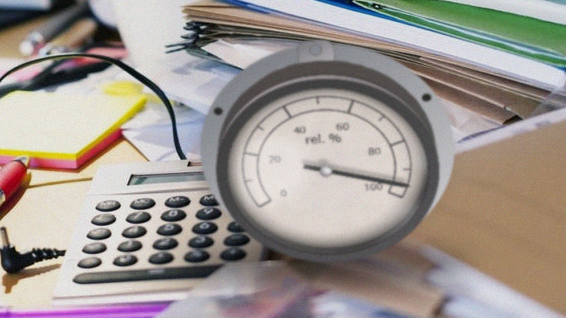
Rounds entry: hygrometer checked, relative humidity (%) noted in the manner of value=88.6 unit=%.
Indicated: value=95 unit=%
